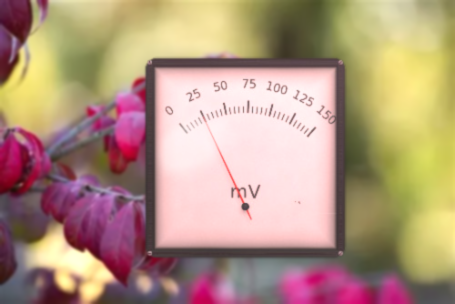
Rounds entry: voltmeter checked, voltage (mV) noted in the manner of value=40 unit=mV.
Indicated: value=25 unit=mV
